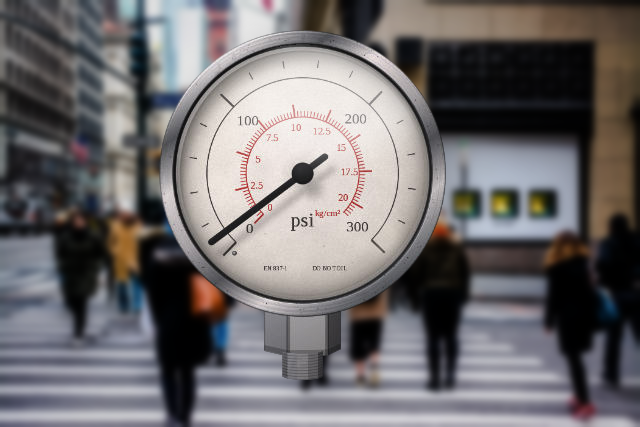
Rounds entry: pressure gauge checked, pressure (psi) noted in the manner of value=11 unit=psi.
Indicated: value=10 unit=psi
